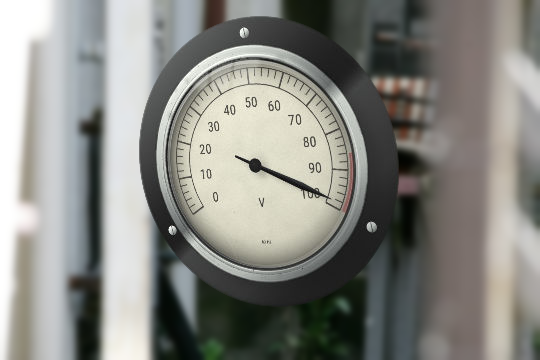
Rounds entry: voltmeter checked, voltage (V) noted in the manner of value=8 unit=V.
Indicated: value=98 unit=V
